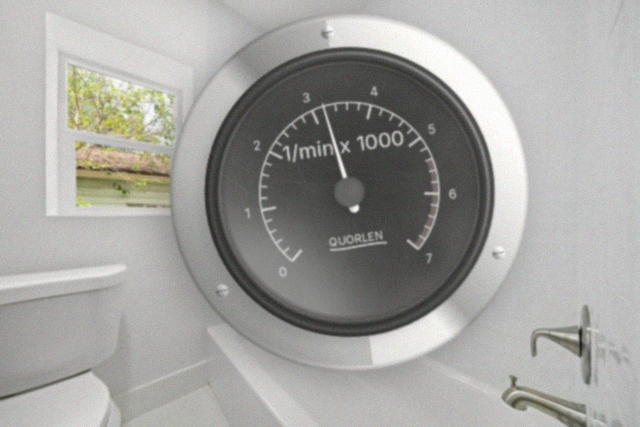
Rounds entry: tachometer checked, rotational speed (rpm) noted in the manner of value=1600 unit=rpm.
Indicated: value=3200 unit=rpm
